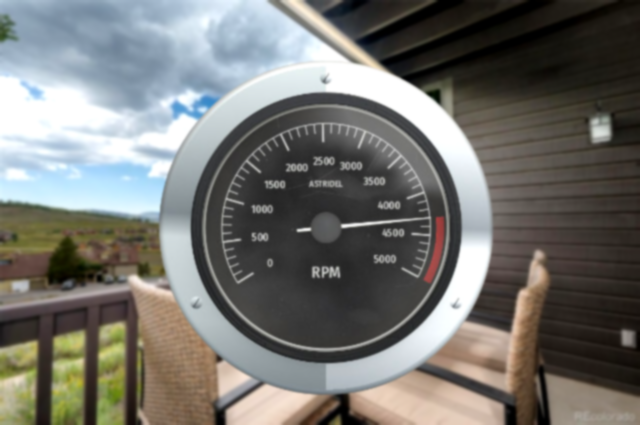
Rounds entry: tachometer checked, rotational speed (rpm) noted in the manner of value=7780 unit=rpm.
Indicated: value=4300 unit=rpm
